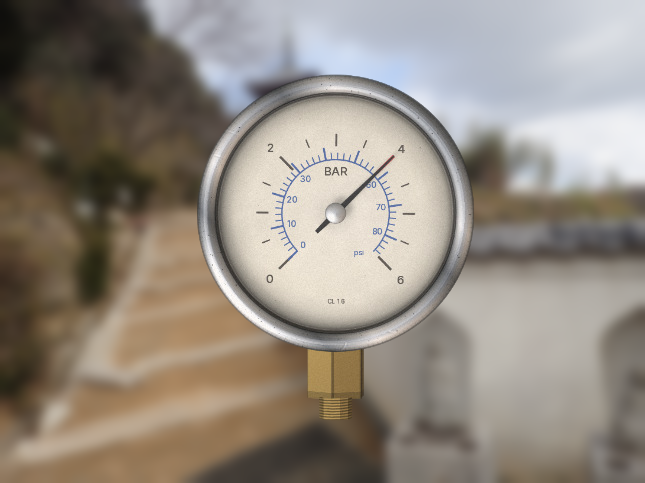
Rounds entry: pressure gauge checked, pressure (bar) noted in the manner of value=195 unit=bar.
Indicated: value=4 unit=bar
